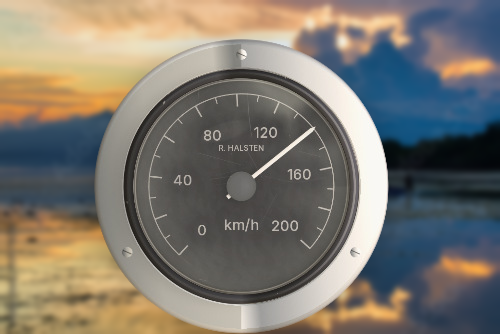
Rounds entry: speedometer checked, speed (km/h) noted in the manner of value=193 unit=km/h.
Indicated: value=140 unit=km/h
